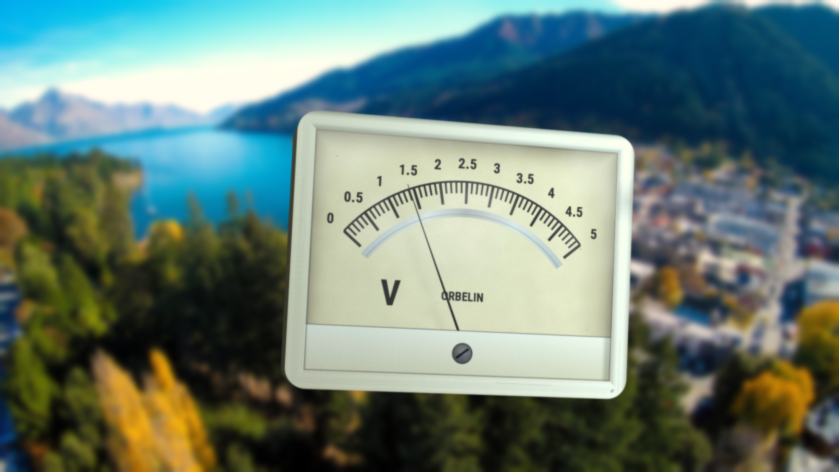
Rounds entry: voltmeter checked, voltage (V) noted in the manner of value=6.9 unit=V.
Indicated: value=1.4 unit=V
